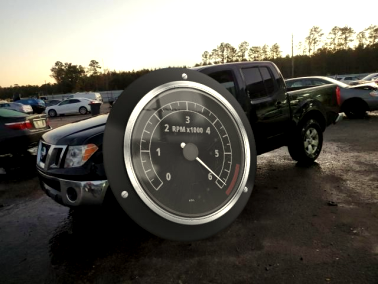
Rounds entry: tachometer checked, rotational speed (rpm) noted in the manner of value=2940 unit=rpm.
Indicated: value=5875 unit=rpm
